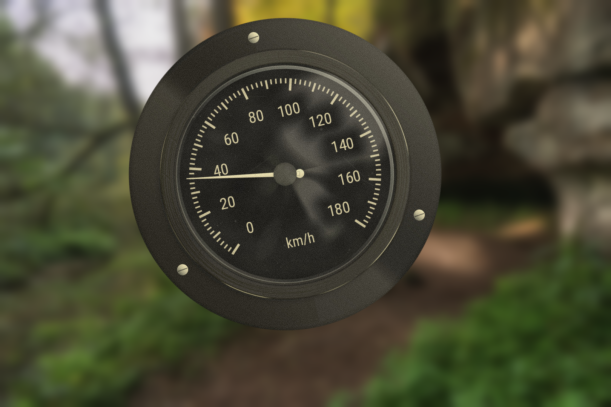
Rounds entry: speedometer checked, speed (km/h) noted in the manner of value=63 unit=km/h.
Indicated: value=36 unit=km/h
